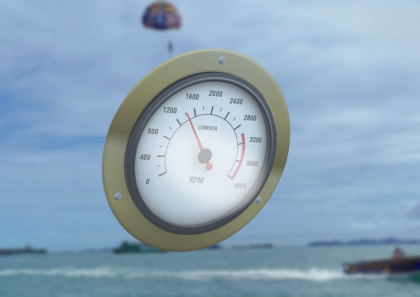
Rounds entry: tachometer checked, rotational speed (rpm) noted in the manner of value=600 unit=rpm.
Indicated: value=1400 unit=rpm
